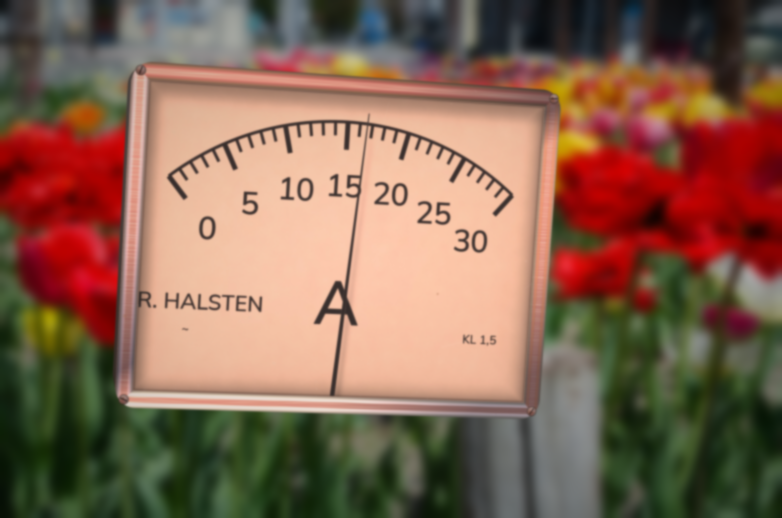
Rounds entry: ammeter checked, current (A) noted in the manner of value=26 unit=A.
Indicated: value=16.5 unit=A
